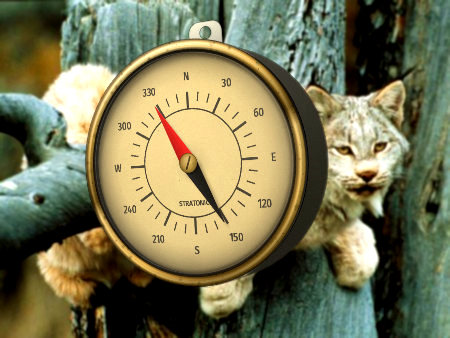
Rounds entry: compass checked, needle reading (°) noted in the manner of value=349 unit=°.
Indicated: value=330 unit=°
